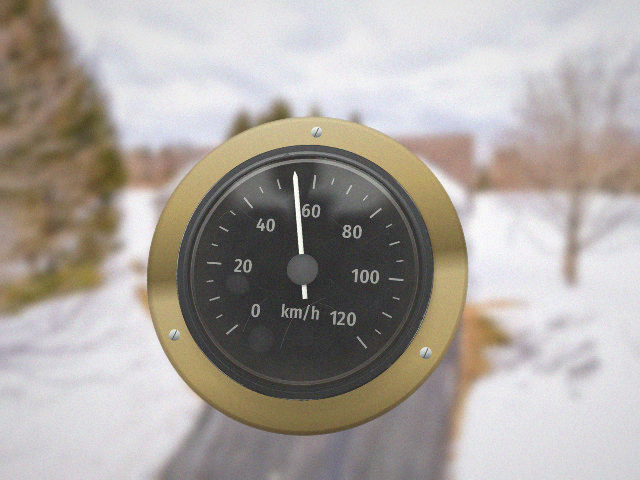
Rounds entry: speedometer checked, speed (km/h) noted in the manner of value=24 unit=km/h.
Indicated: value=55 unit=km/h
